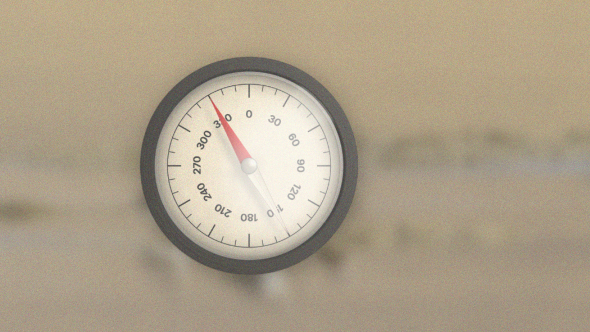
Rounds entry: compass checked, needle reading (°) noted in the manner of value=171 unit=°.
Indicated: value=330 unit=°
